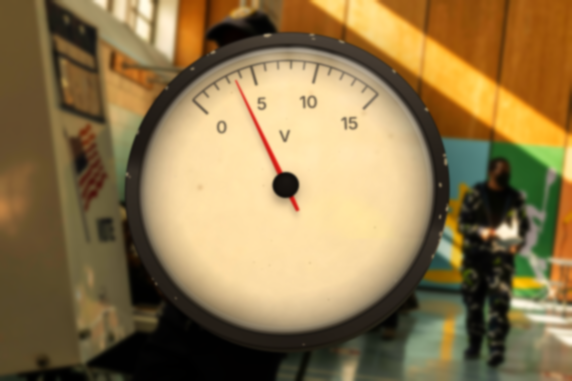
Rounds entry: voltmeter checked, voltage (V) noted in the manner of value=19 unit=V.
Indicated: value=3.5 unit=V
